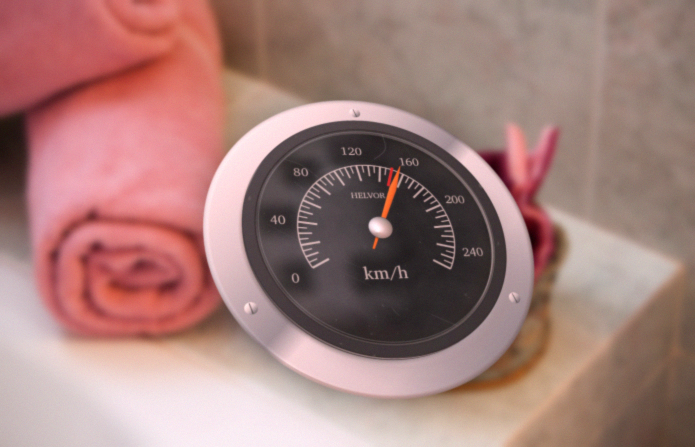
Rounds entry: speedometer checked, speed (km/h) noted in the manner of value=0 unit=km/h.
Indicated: value=155 unit=km/h
